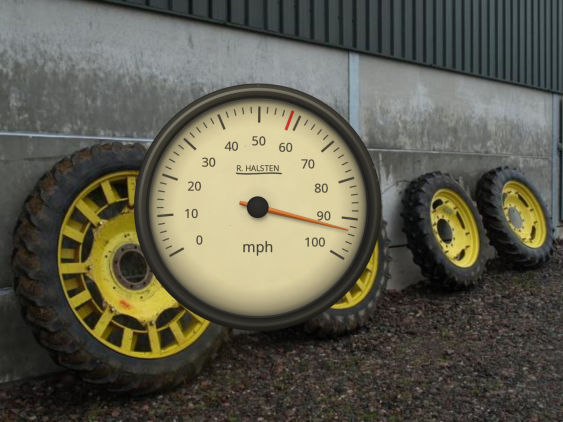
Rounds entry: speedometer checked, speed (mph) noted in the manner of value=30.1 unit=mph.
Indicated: value=93 unit=mph
